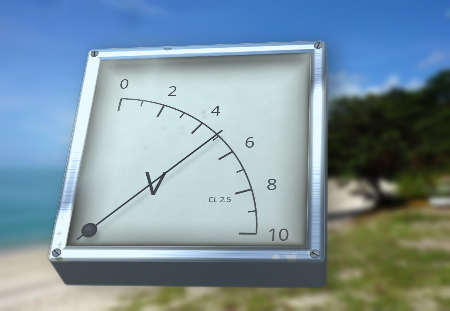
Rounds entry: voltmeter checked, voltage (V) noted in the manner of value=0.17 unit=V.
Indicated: value=5 unit=V
